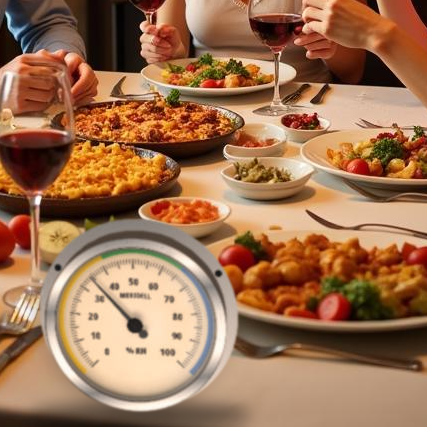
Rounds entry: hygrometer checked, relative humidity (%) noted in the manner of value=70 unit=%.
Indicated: value=35 unit=%
